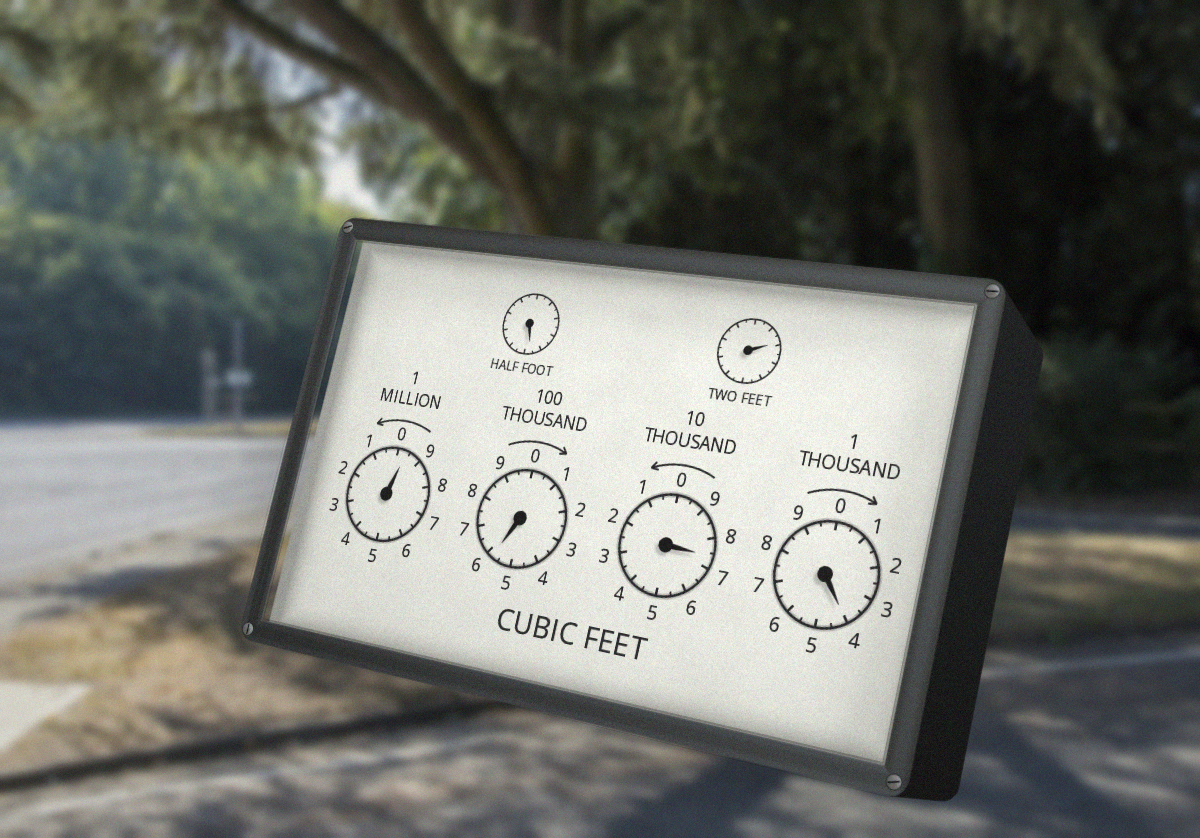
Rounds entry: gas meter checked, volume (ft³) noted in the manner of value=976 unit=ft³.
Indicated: value=957400 unit=ft³
